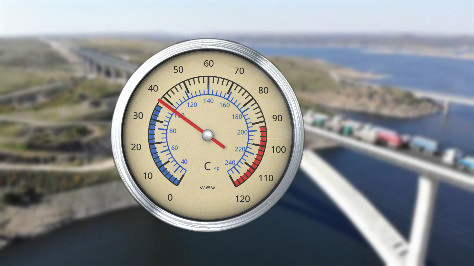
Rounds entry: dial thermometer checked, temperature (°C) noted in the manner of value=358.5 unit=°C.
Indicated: value=38 unit=°C
